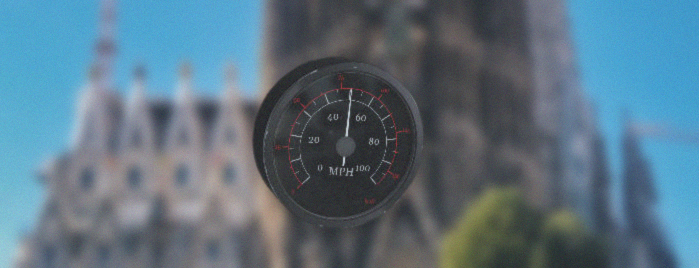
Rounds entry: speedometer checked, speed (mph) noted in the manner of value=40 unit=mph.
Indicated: value=50 unit=mph
